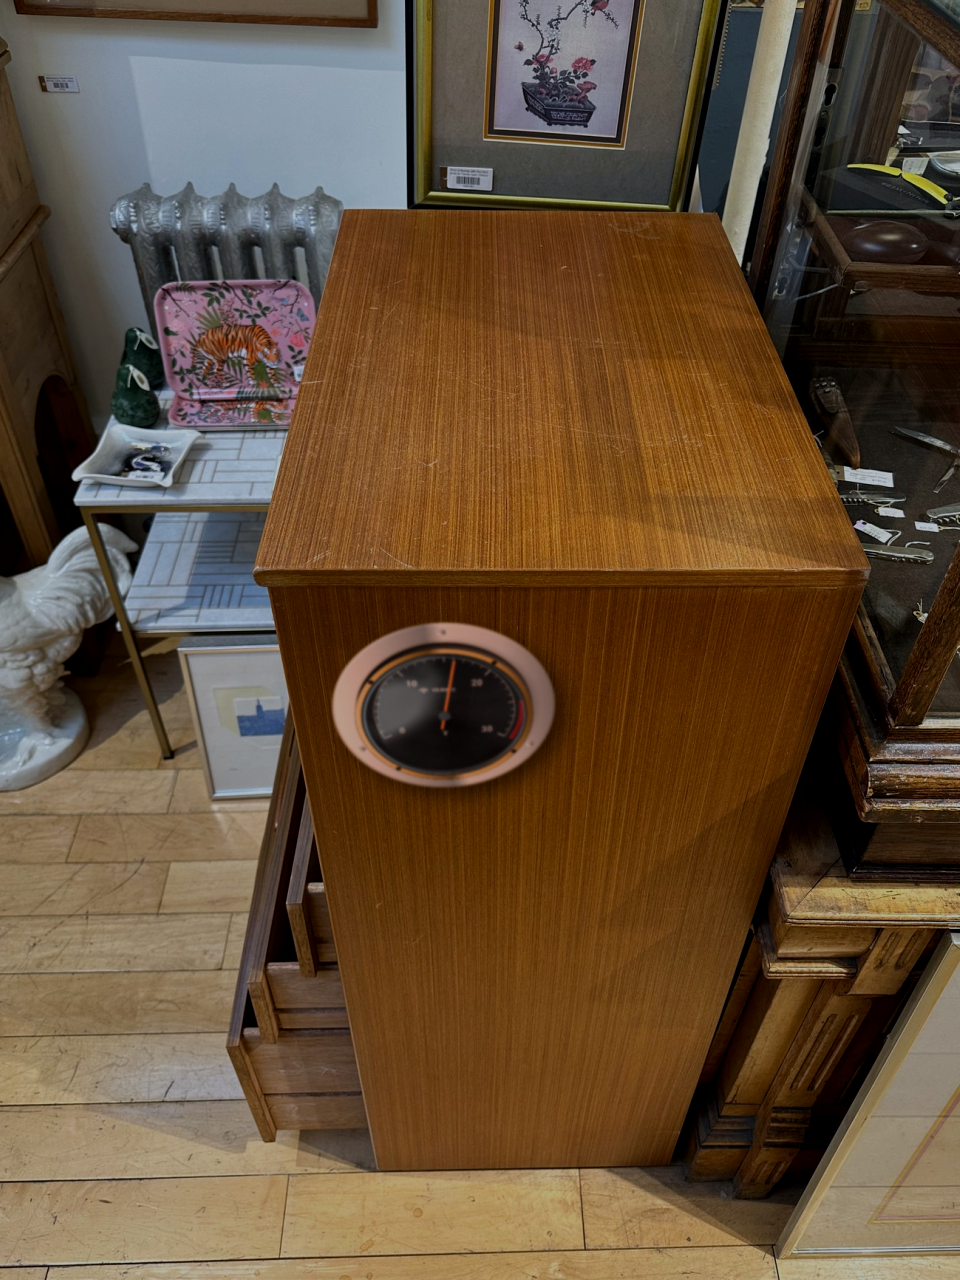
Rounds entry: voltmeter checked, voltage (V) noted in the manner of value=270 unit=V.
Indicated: value=16 unit=V
